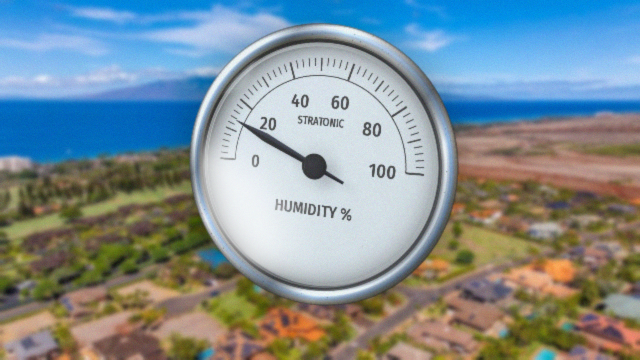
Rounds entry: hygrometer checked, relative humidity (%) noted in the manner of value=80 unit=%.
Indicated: value=14 unit=%
